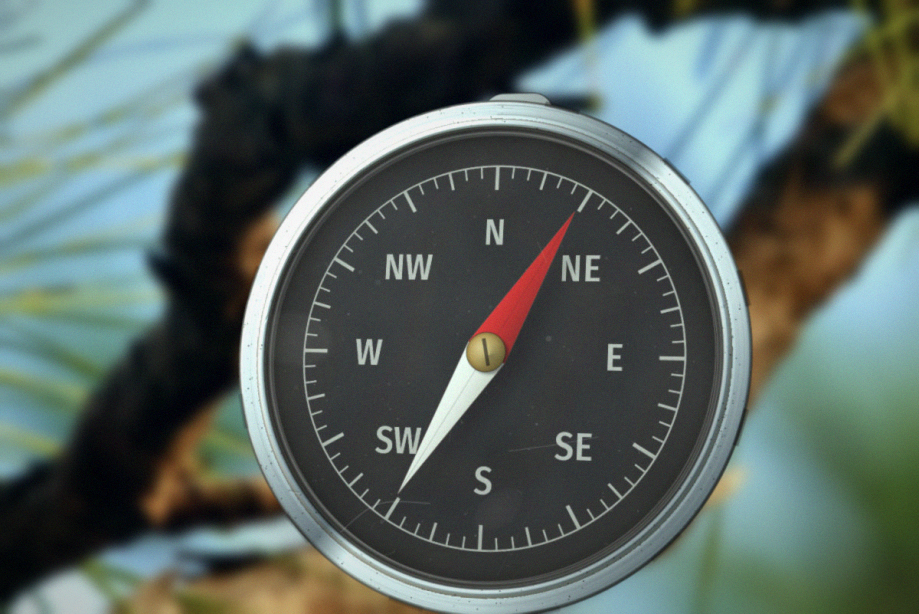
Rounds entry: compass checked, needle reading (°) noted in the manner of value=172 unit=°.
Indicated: value=30 unit=°
